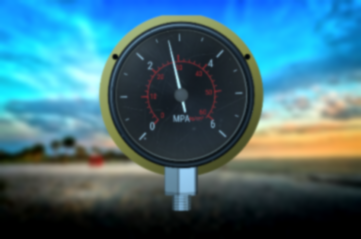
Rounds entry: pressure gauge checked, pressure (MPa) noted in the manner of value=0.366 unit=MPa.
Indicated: value=2.75 unit=MPa
